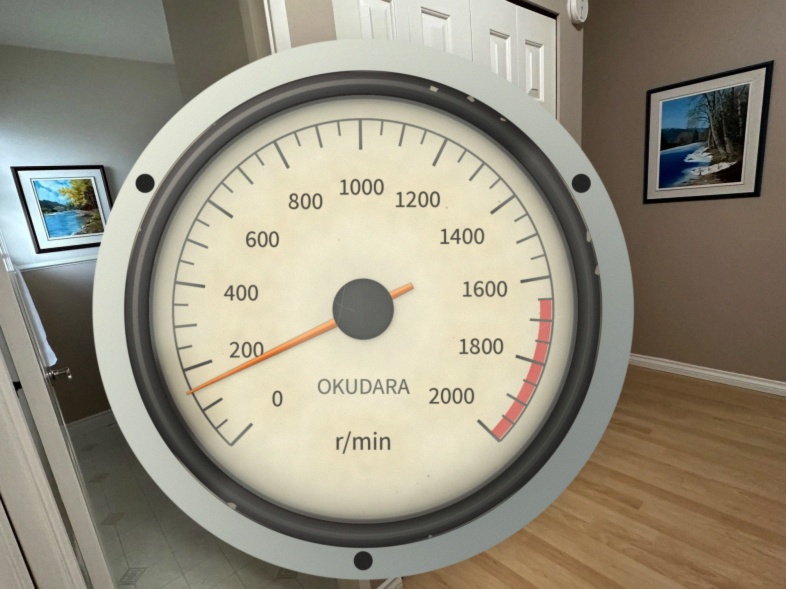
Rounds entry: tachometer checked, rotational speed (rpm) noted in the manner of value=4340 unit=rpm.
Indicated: value=150 unit=rpm
